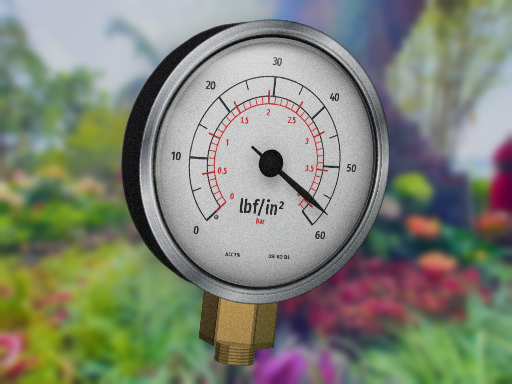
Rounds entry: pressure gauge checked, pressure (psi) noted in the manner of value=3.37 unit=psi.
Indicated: value=57.5 unit=psi
